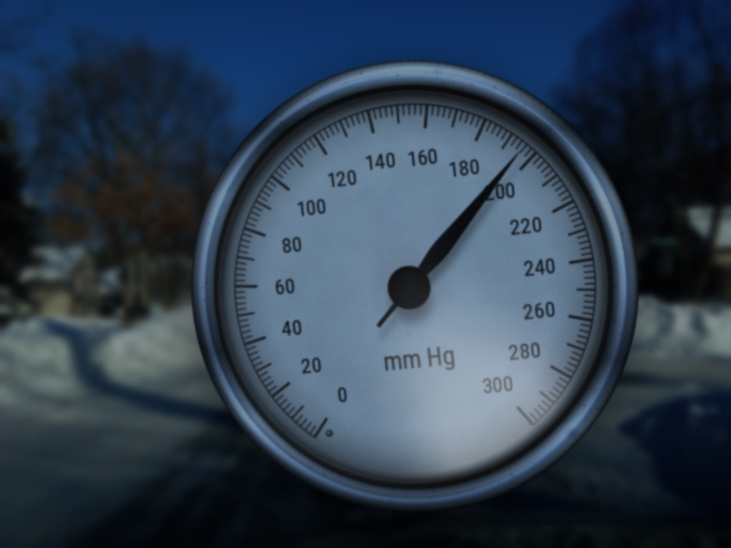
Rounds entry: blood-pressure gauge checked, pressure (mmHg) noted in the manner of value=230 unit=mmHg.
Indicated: value=196 unit=mmHg
